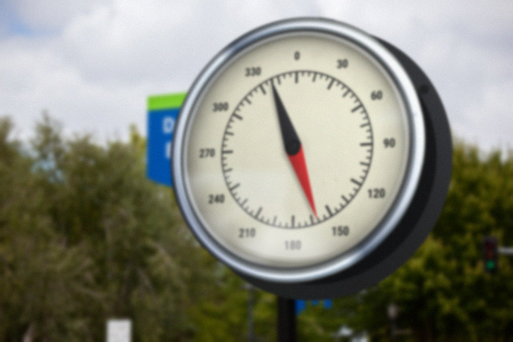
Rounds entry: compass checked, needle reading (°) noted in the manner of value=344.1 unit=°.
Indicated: value=160 unit=°
